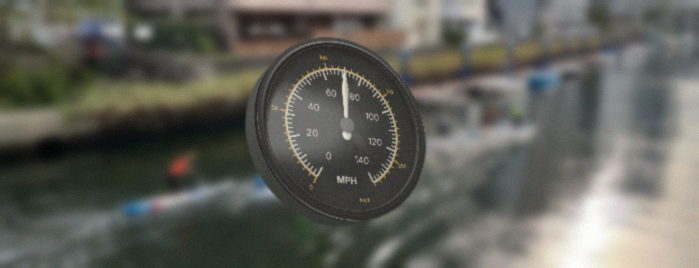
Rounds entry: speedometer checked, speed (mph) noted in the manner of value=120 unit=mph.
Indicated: value=70 unit=mph
